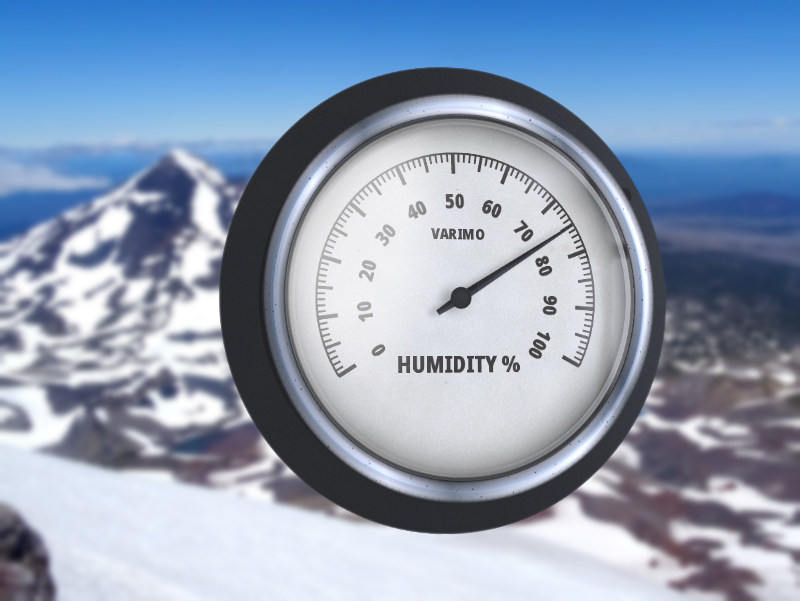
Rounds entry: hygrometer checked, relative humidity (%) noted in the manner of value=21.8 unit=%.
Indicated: value=75 unit=%
